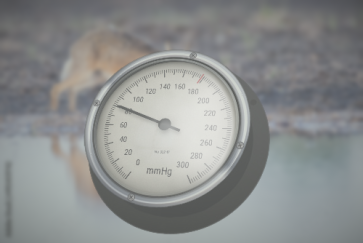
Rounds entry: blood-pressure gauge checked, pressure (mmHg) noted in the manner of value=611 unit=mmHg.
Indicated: value=80 unit=mmHg
